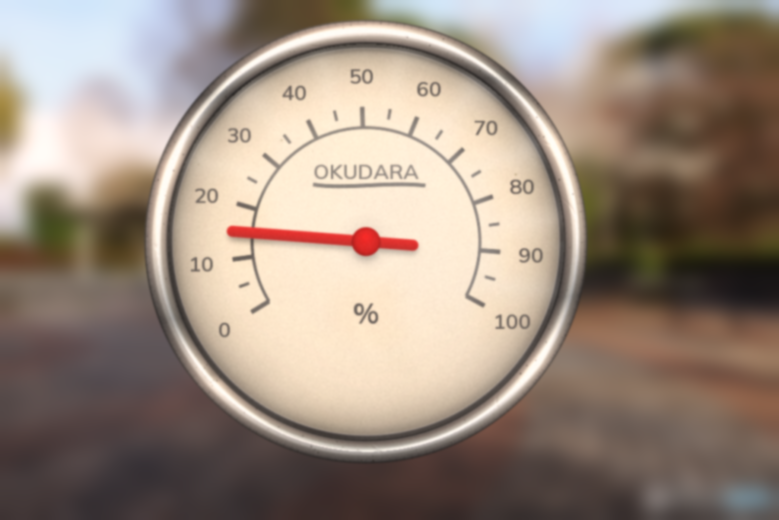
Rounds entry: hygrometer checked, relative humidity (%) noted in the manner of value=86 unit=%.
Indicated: value=15 unit=%
